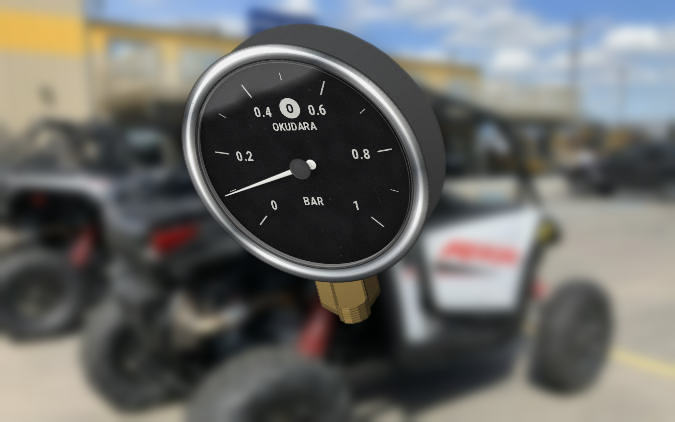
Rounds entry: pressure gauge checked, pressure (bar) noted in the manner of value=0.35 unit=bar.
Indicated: value=0.1 unit=bar
